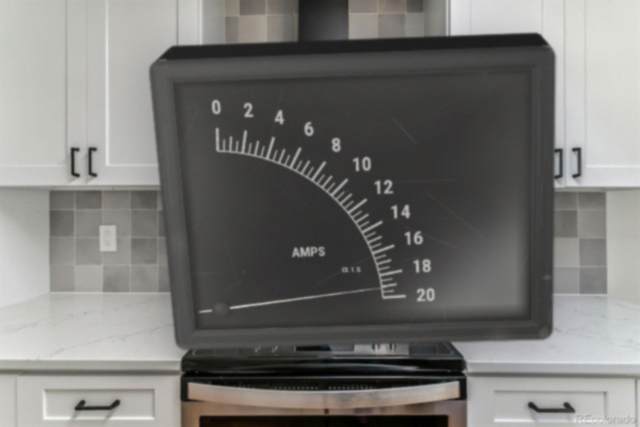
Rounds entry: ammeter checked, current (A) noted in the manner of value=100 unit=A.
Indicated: value=19 unit=A
